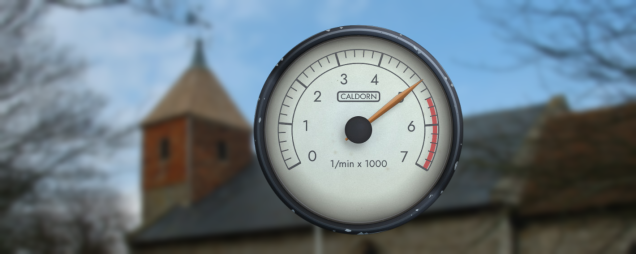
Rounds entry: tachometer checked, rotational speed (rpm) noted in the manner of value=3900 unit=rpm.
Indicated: value=5000 unit=rpm
